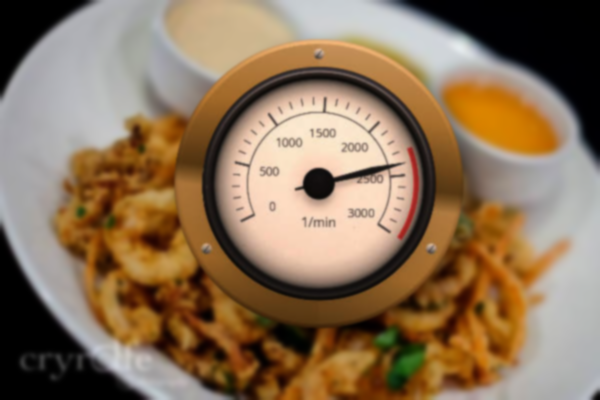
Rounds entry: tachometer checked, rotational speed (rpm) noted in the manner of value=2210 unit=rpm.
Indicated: value=2400 unit=rpm
